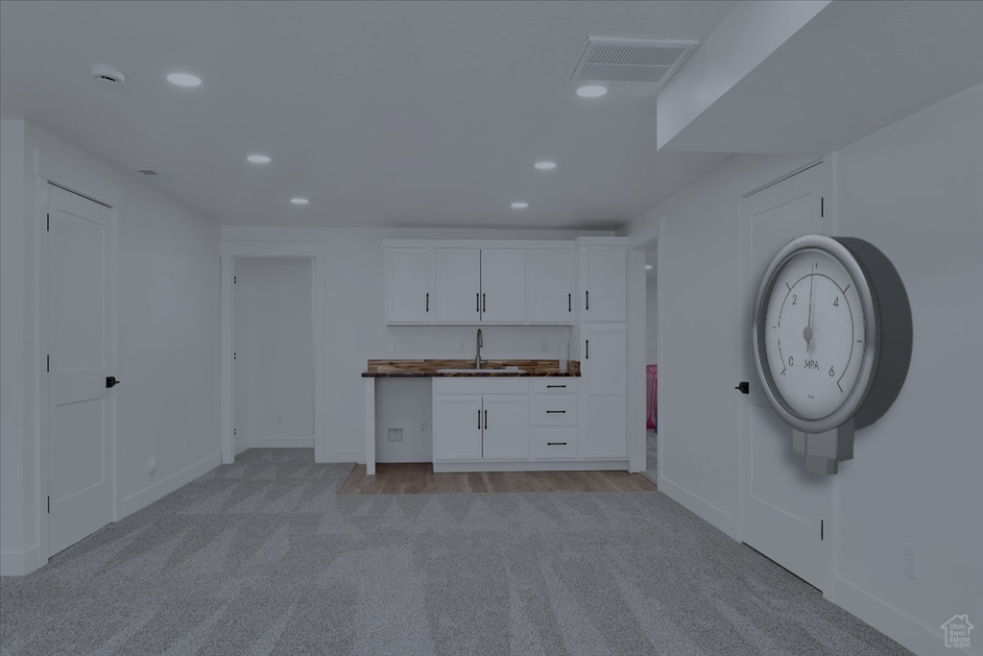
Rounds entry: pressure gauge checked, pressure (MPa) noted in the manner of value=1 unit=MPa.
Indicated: value=3 unit=MPa
